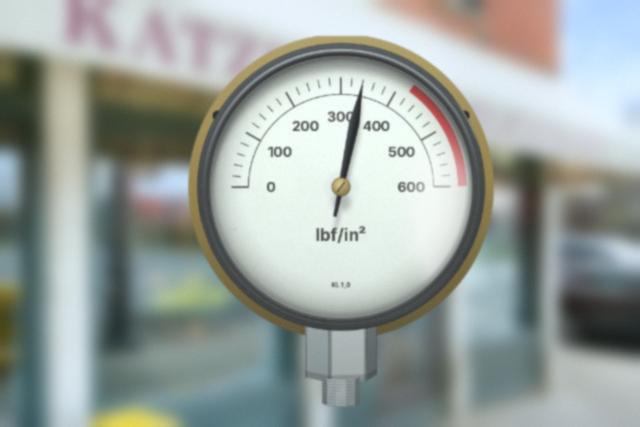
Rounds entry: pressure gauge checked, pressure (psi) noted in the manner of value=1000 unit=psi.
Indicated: value=340 unit=psi
